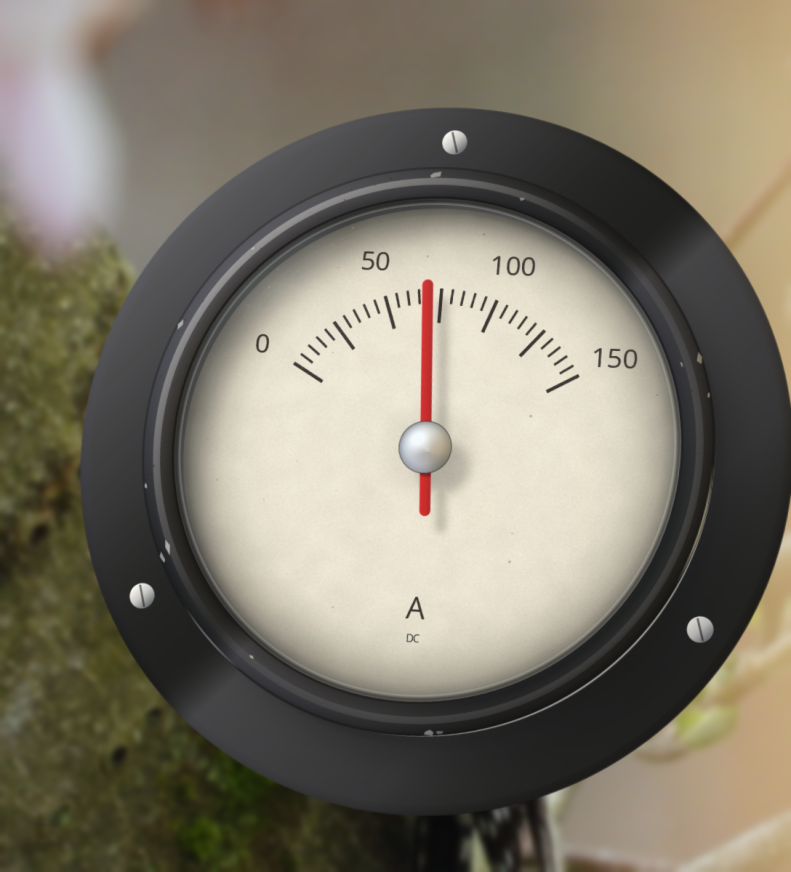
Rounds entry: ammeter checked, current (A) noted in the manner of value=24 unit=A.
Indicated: value=70 unit=A
